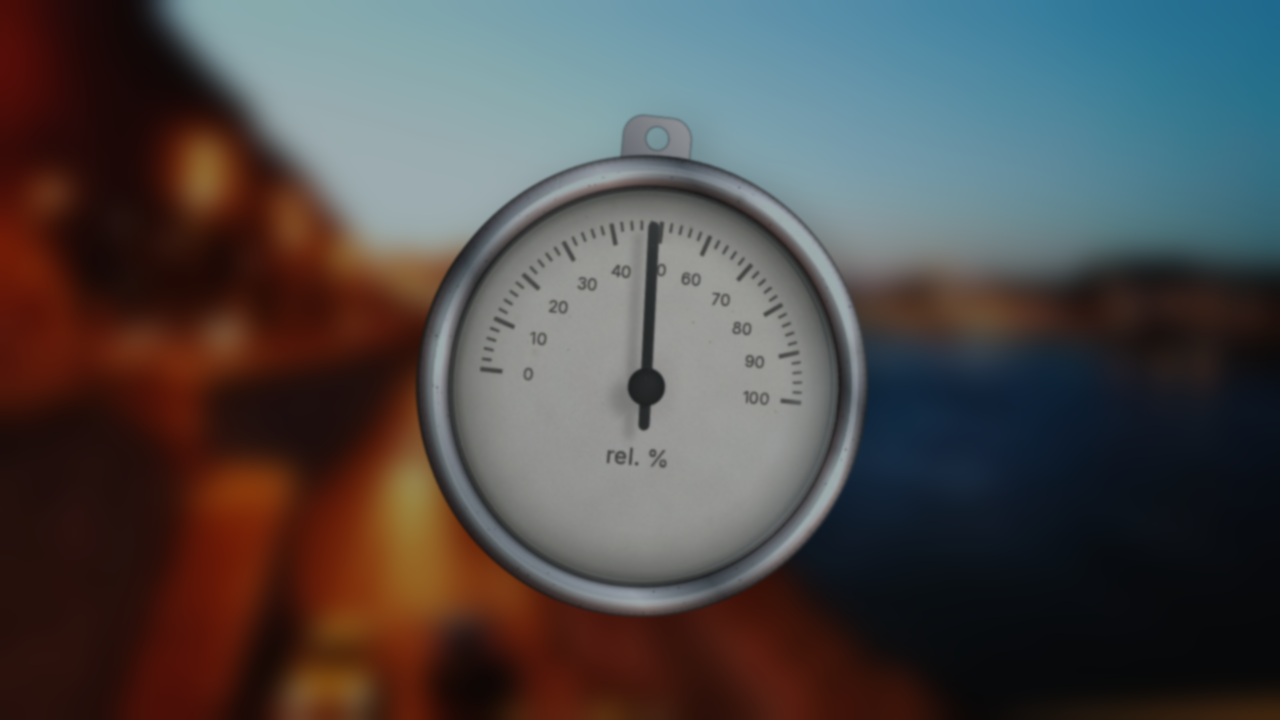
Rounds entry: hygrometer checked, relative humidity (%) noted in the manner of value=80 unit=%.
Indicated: value=48 unit=%
